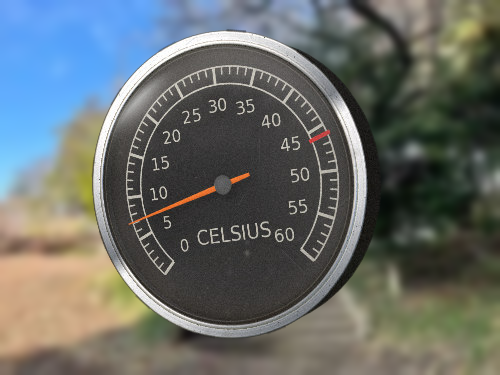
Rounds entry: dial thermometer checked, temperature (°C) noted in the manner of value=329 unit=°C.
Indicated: value=7 unit=°C
